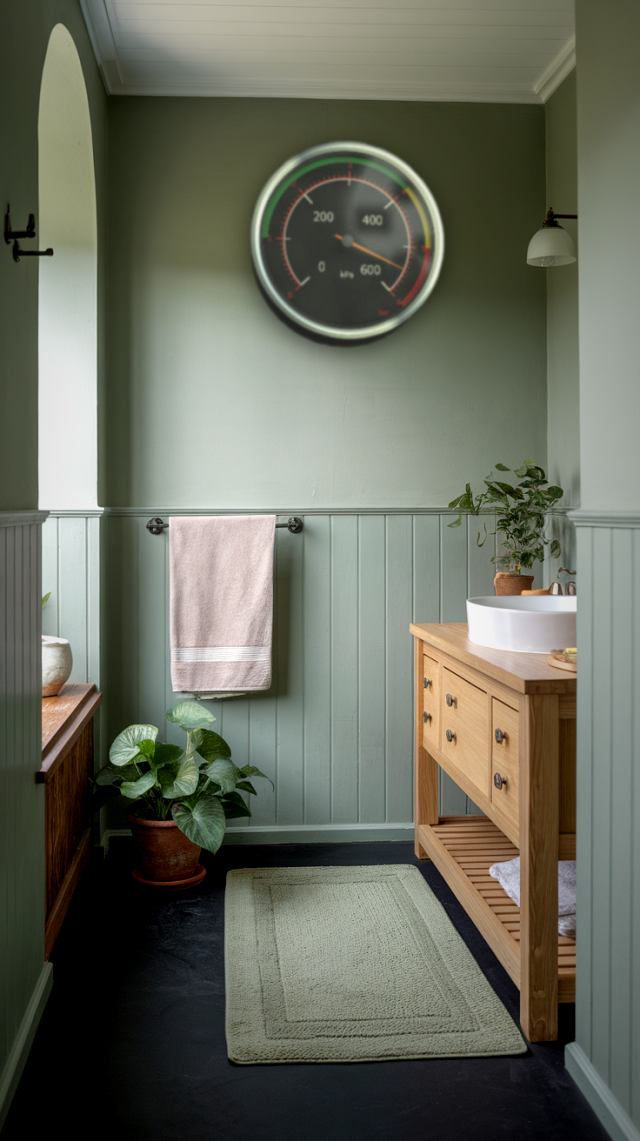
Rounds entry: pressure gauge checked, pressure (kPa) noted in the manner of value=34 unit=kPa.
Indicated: value=550 unit=kPa
